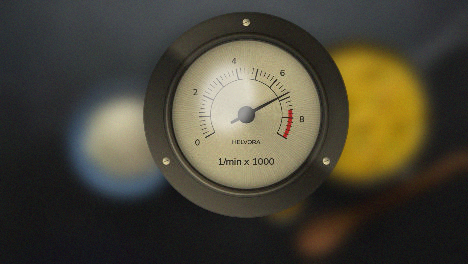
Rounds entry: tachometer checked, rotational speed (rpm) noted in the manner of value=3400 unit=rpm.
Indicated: value=6800 unit=rpm
